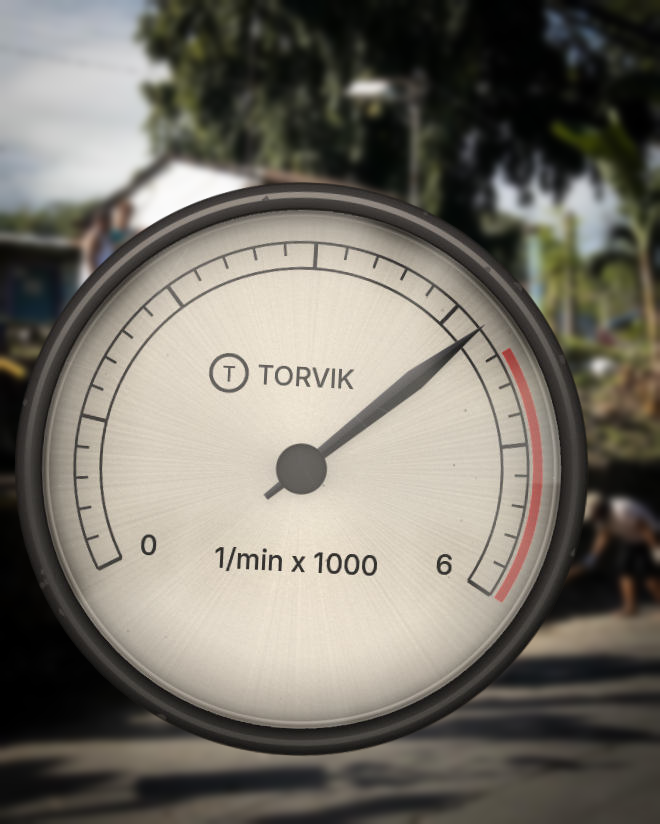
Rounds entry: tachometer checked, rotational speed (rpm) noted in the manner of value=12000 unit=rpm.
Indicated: value=4200 unit=rpm
